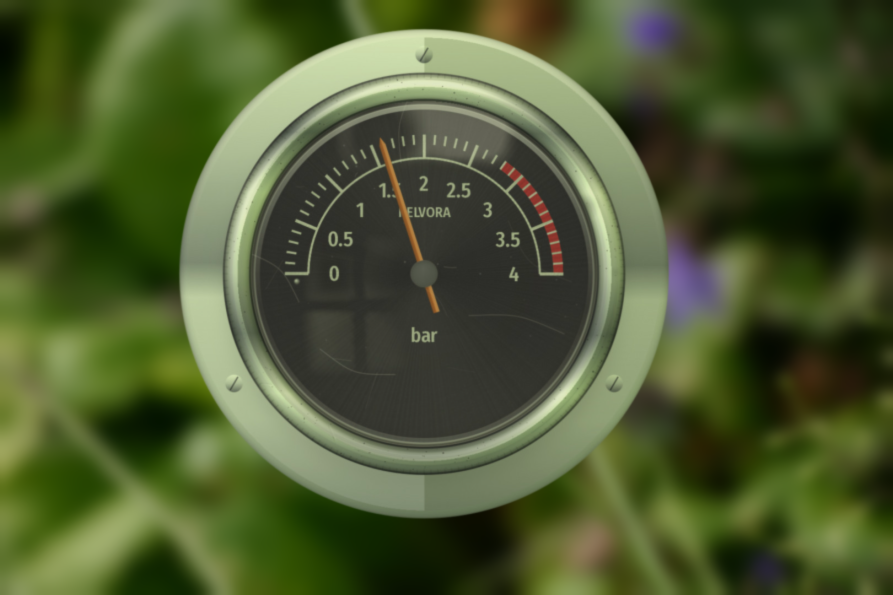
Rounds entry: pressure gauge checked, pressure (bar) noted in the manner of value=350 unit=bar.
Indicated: value=1.6 unit=bar
